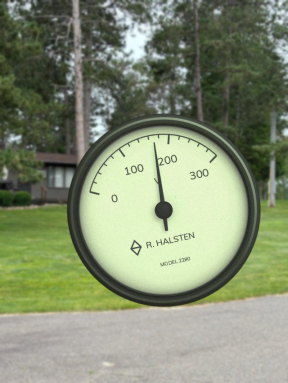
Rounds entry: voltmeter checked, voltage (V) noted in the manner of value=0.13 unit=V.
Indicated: value=170 unit=V
